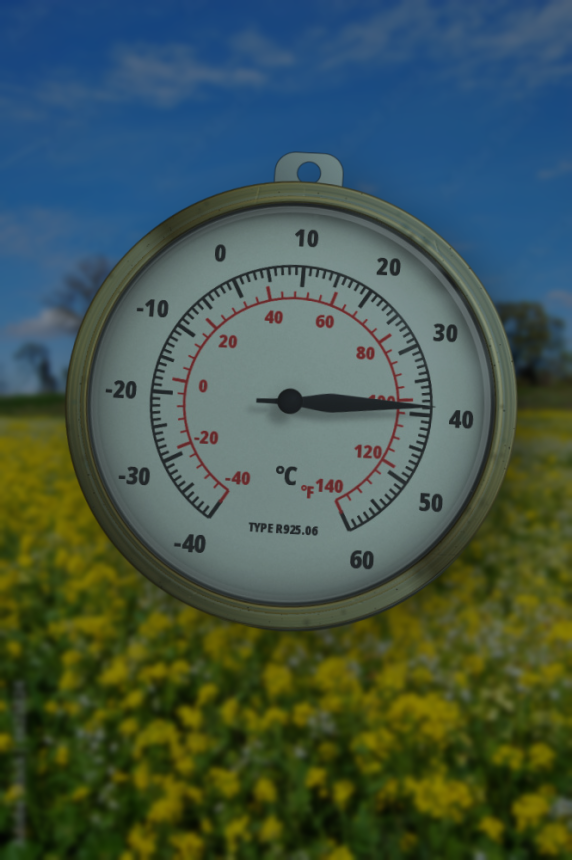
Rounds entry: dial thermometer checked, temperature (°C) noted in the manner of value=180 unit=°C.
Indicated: value=39 unit=°C
